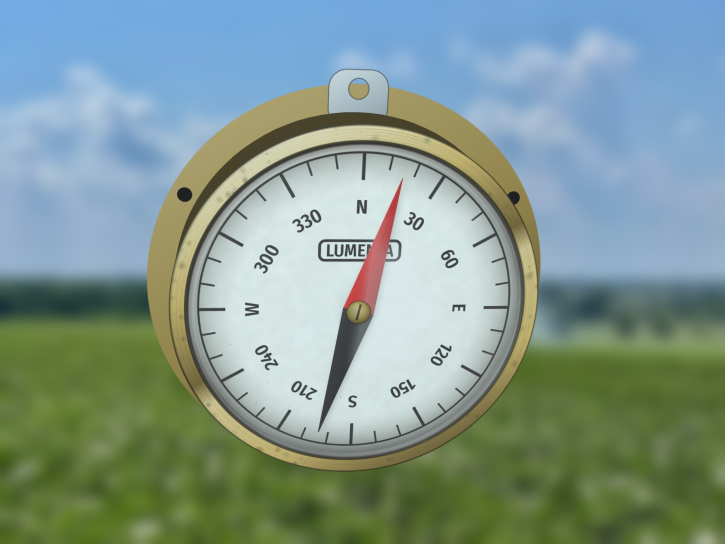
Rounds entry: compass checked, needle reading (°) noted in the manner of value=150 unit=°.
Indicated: value=15 unit=°
